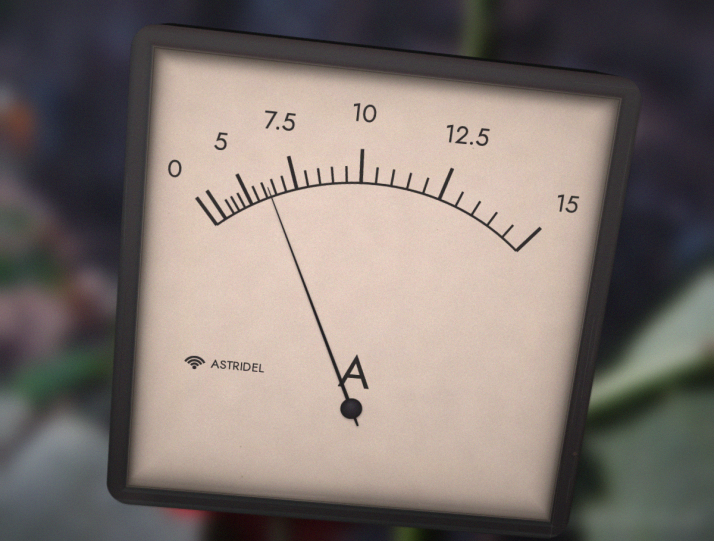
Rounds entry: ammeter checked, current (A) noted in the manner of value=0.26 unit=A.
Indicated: value=6.25 unit=A
